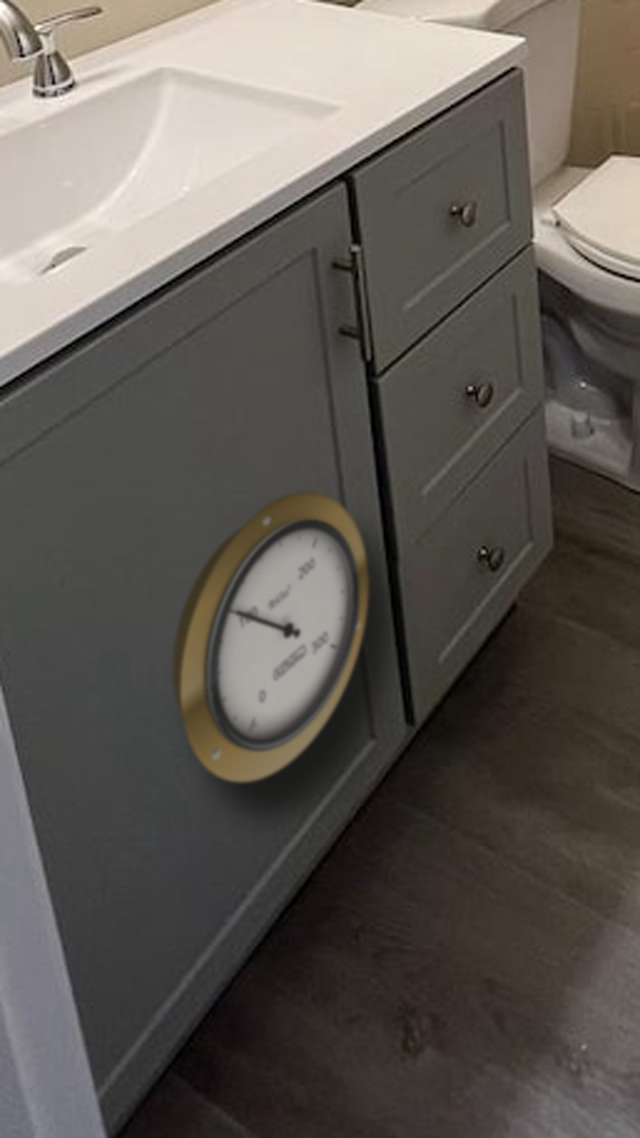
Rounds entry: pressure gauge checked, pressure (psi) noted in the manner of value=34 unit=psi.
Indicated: value=100 unit=psi
